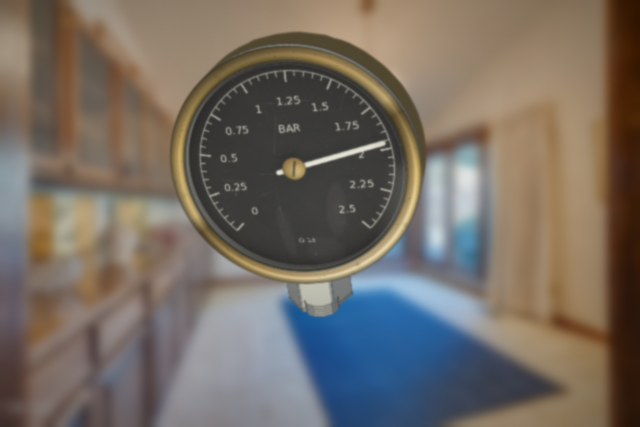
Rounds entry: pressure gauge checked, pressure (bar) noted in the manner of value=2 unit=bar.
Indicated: value=1.95 unit=bar
